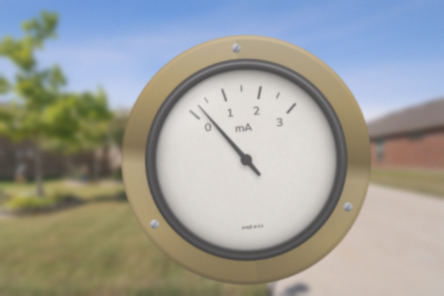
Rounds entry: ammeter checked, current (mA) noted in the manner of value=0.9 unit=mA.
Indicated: value=0.25 unit=mA
